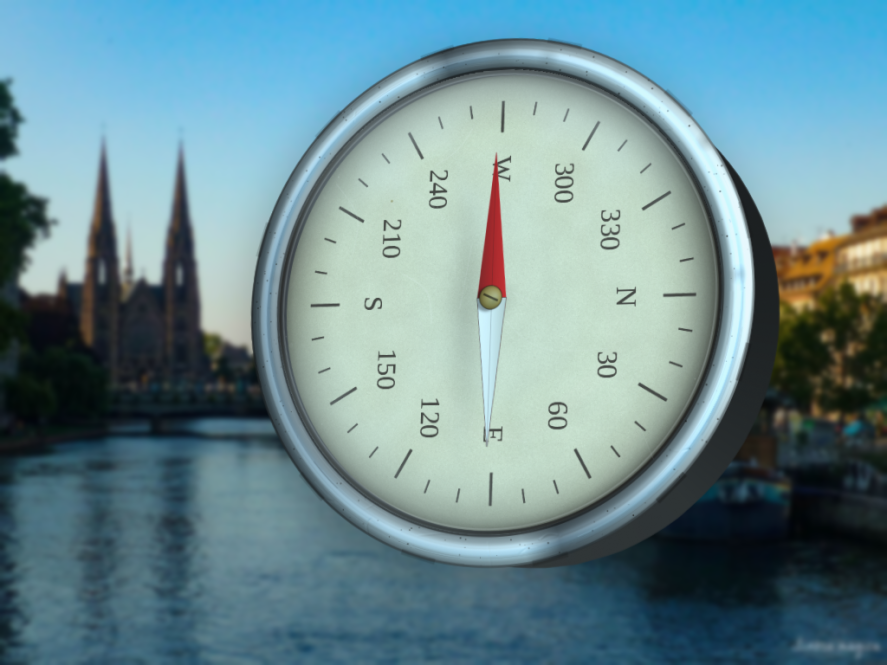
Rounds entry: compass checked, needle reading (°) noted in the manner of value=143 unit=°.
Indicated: value=270 unit=°
